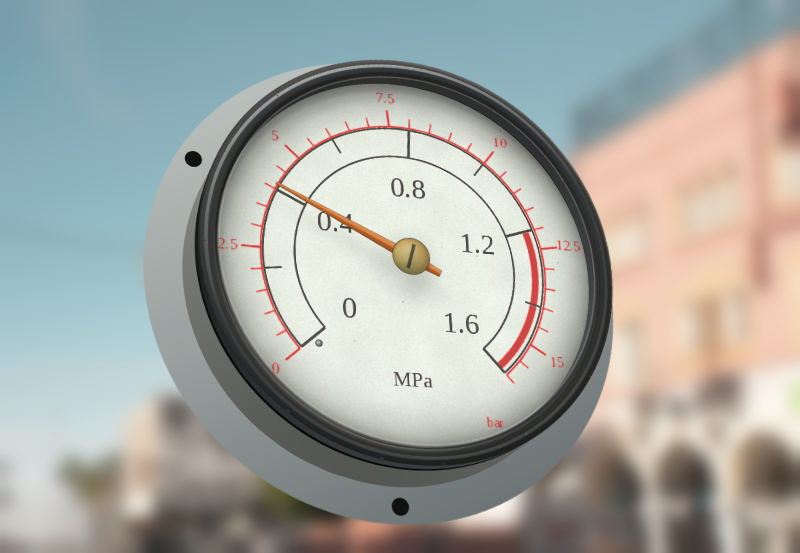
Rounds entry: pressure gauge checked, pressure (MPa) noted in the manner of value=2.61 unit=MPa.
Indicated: value=0.4 unit=MPa
